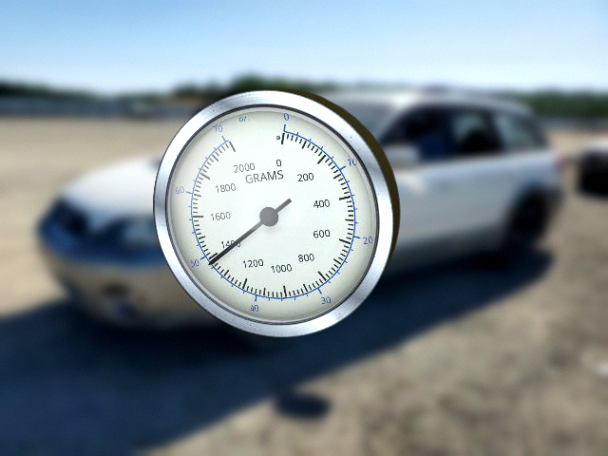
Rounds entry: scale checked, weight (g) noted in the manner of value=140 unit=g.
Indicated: value=1380 unit=g
